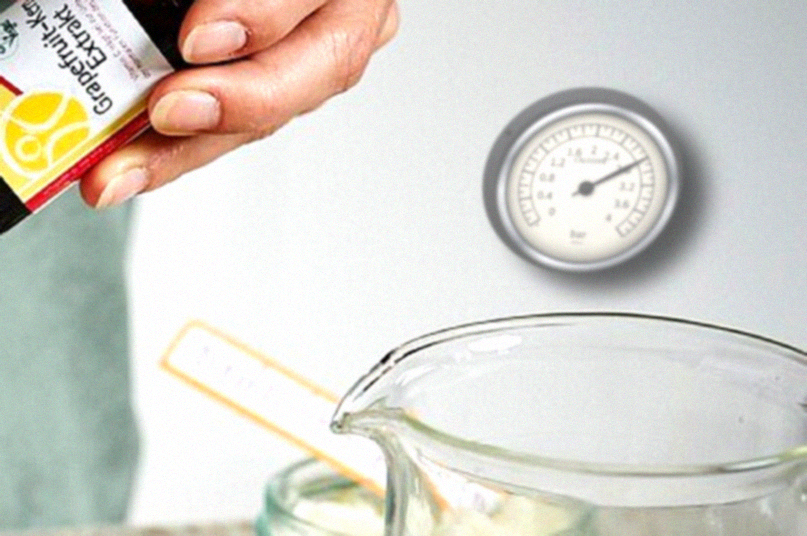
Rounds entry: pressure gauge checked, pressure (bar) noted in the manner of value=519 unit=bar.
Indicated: value=2.8 unit=bar
